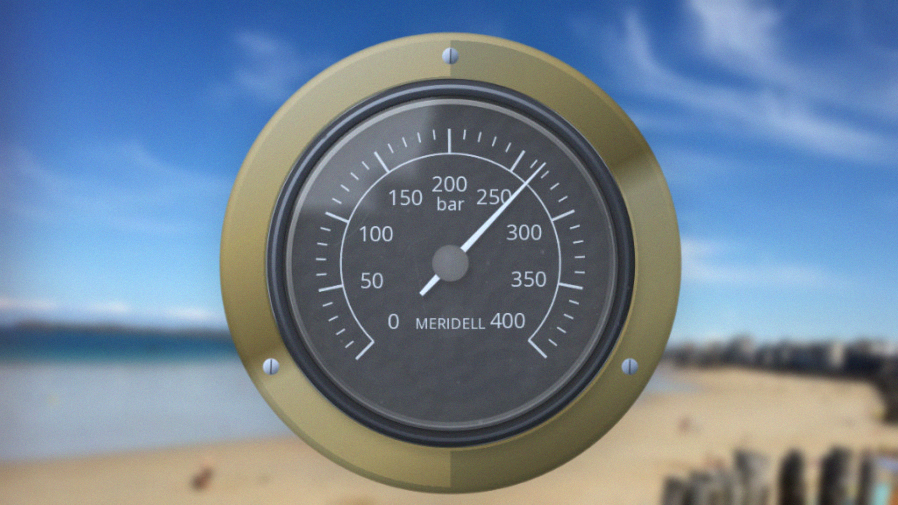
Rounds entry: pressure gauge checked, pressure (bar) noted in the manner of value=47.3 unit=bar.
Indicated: value=265 unit=bar
